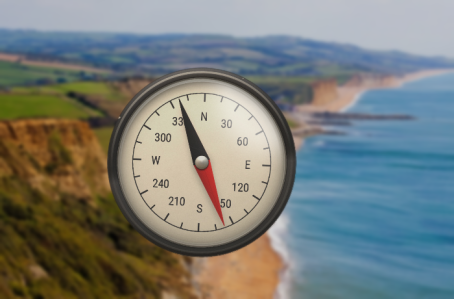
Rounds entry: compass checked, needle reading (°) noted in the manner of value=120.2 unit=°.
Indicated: value=157.5 unit=°
